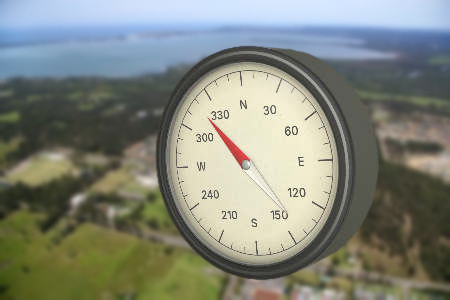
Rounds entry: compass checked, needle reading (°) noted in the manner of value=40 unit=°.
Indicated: value=320 unit=°
